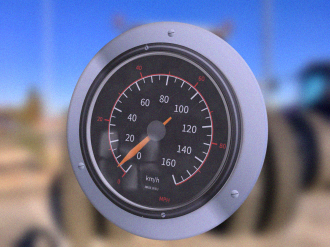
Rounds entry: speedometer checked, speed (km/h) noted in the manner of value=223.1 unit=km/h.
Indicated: value=5 unit=km/h
